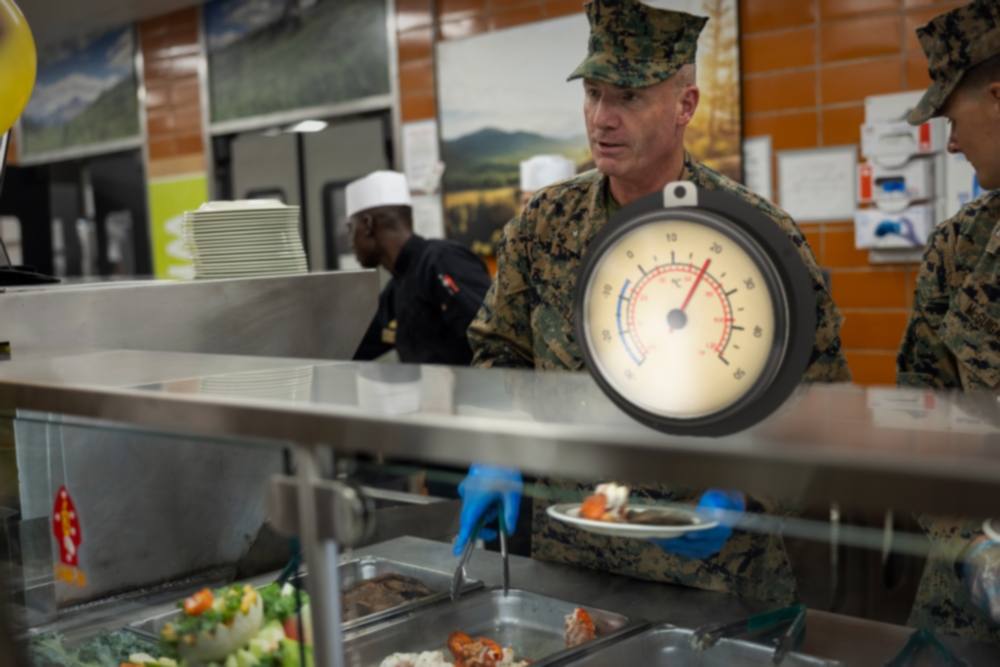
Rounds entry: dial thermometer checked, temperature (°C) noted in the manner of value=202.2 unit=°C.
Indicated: value=20 unit=°C
